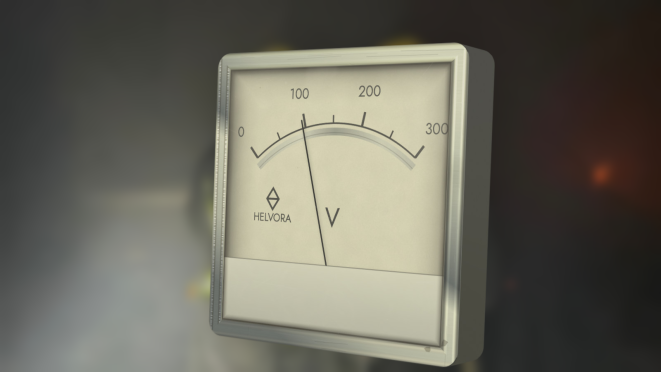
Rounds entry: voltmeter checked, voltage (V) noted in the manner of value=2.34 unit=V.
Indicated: value=100 unit=V
